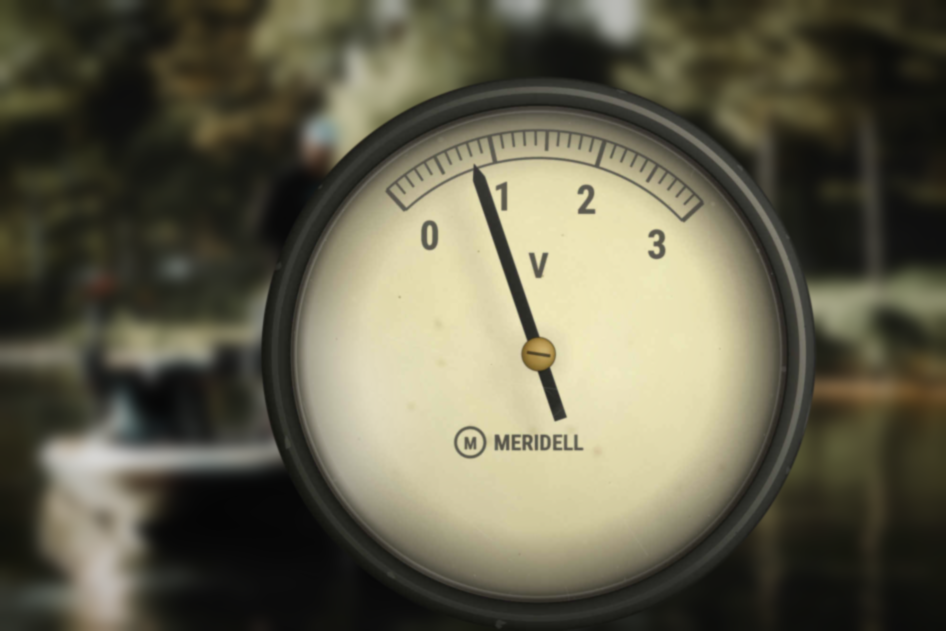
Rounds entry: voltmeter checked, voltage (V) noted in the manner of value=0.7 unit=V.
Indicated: value=0.8 unit=V
